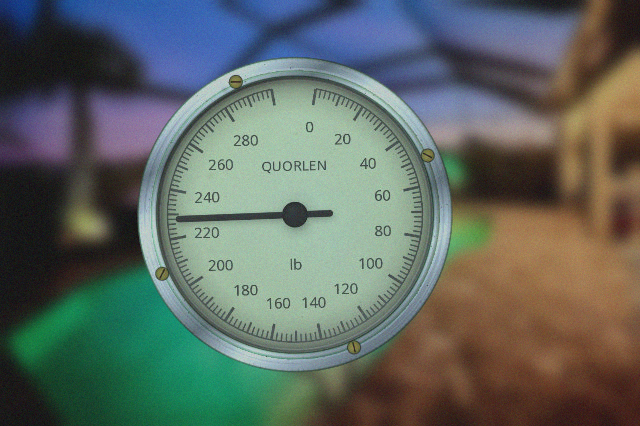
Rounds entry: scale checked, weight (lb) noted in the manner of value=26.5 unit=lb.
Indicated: value=228 unit=lb
